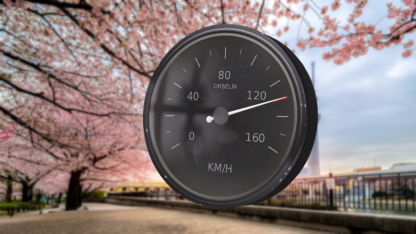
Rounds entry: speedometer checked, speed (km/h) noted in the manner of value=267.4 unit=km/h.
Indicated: value=130 unit=km/h
